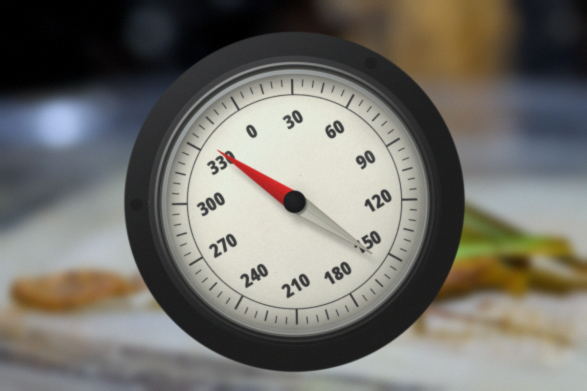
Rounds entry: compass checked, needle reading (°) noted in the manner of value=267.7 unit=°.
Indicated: value=335 unit=°
